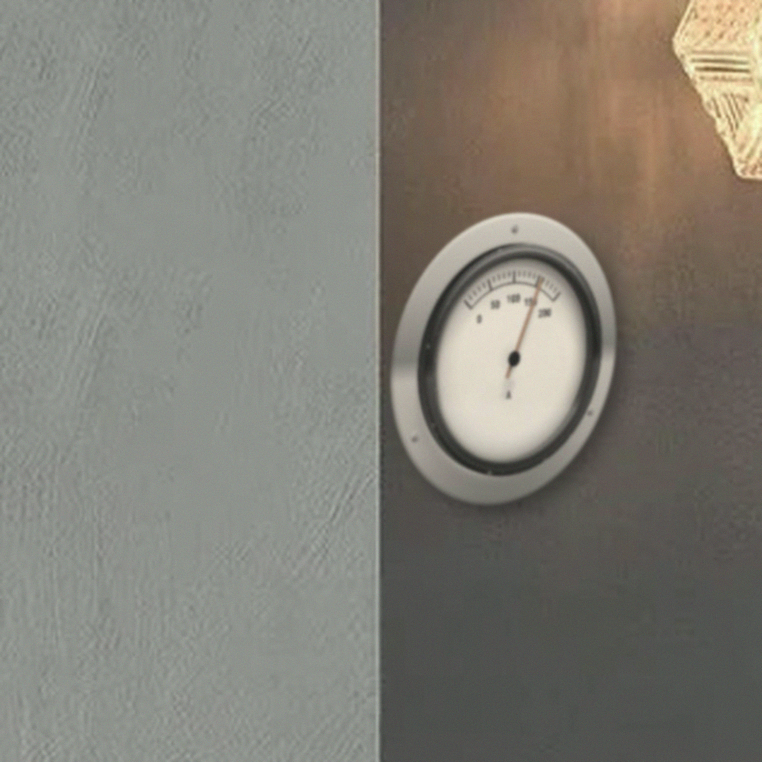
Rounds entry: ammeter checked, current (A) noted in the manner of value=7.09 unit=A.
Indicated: value=150 unit=A
